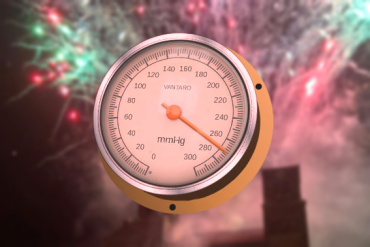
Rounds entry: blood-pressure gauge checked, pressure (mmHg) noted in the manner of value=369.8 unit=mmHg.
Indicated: value=270 unit=mmHg
